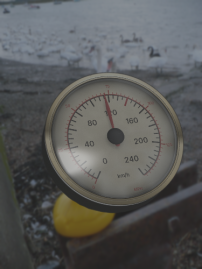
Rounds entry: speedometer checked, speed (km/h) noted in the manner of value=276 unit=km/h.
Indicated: value=115 unit=km/h
